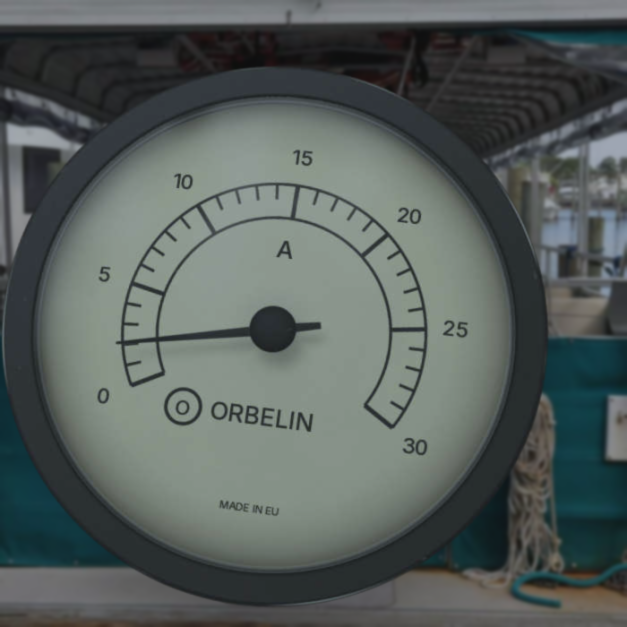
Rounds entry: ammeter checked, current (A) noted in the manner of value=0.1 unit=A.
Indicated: value=2 unit=A
